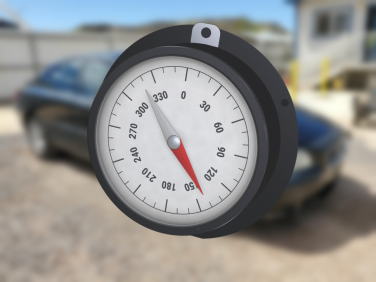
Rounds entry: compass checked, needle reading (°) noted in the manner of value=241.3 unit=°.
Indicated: value=140 unit=°
